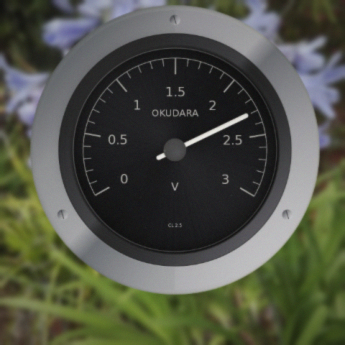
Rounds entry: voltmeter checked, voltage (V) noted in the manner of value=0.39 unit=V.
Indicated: value=2.3 unit=V
